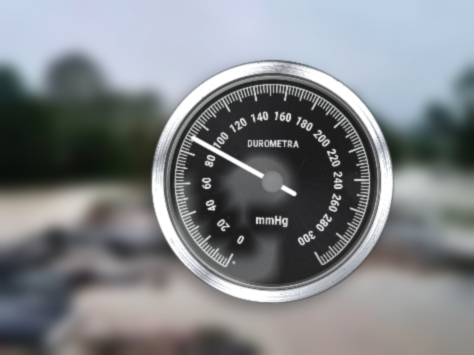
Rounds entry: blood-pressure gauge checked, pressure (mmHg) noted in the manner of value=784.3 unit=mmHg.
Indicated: value=90 unit=mmHg
